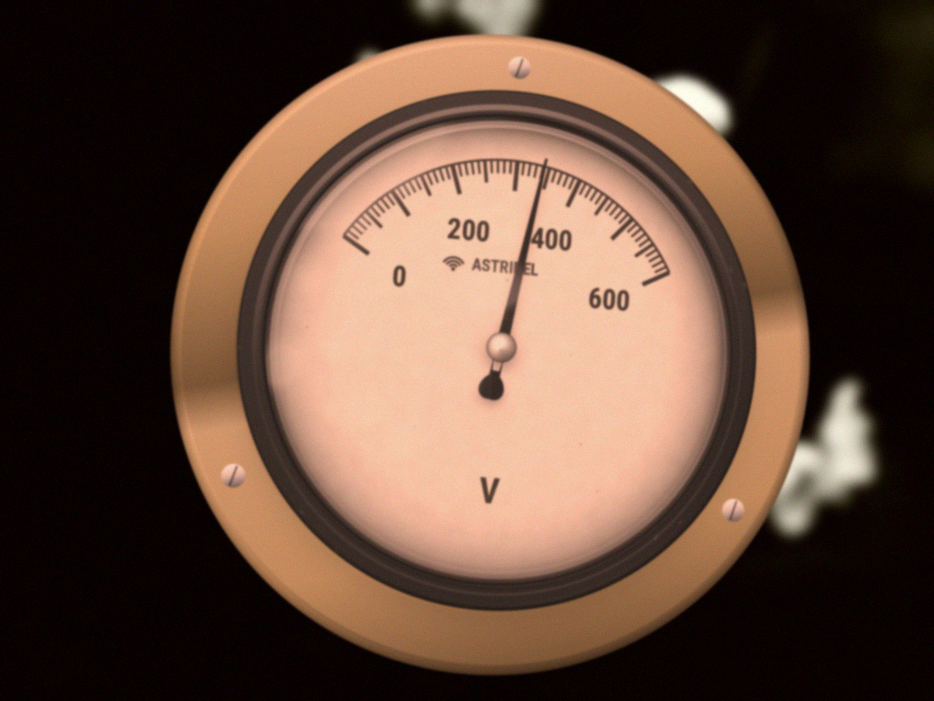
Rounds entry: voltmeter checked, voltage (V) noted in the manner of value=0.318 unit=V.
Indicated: value=340 unit=V
